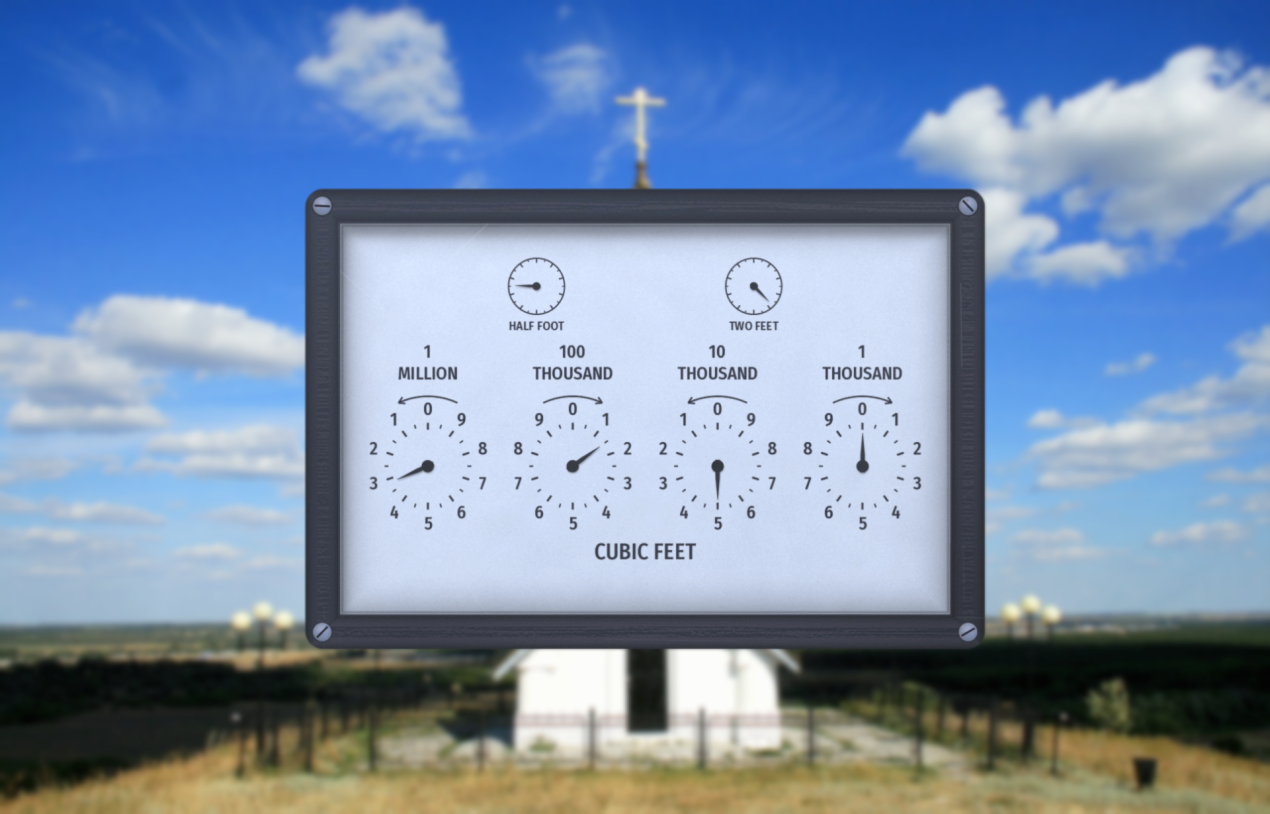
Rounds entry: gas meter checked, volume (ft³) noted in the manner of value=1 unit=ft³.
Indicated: value=315000 unit=ft³
